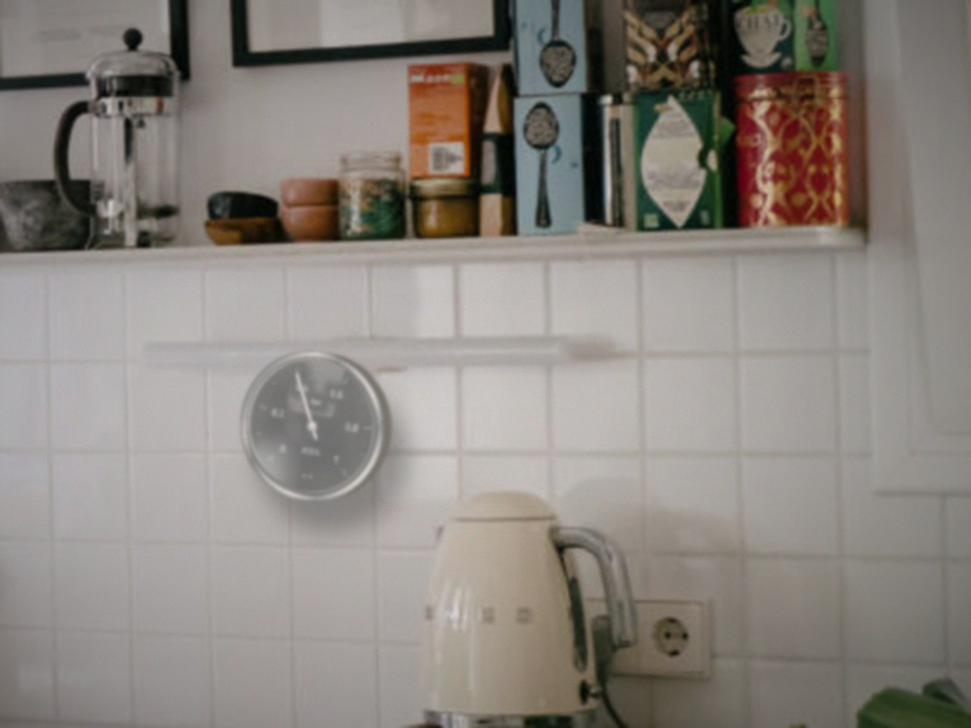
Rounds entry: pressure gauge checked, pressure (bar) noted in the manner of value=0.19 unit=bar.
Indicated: value=0.4 unit=bar
